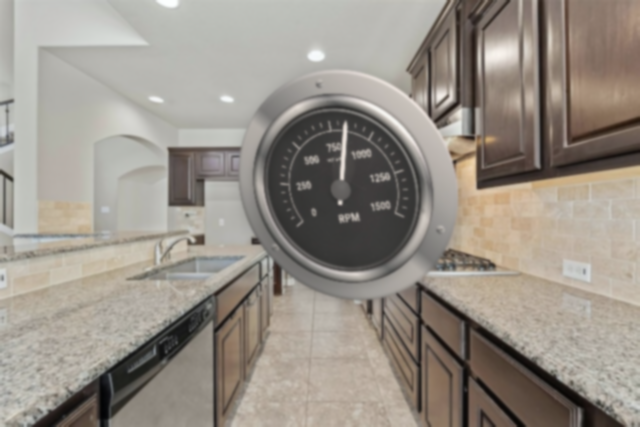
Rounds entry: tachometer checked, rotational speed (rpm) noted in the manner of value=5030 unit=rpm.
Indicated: value=850 unit=rpm
